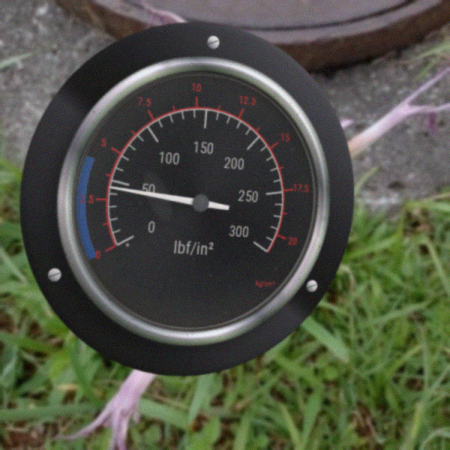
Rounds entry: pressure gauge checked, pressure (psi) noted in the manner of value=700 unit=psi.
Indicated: value=45 unit=psi
